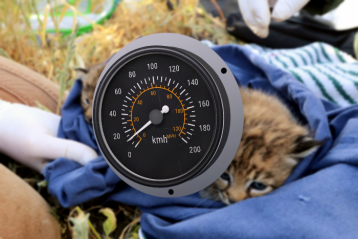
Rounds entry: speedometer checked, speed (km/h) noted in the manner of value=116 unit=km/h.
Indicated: value=10 unit=km/h
